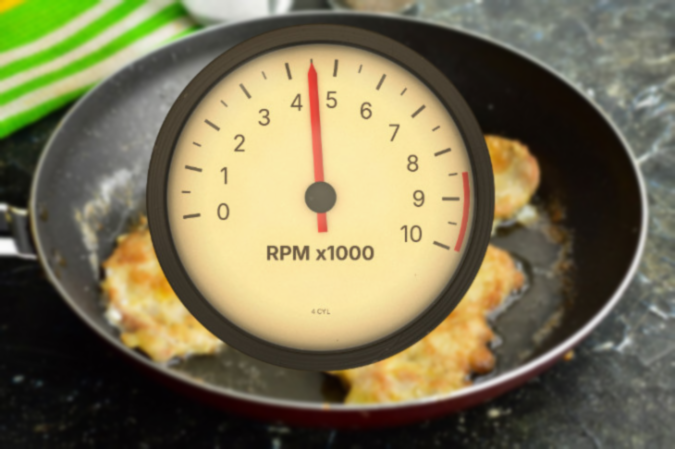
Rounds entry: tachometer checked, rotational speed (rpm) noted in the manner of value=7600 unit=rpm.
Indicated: value=4500 unit=rpm
